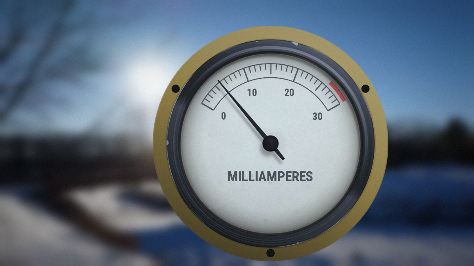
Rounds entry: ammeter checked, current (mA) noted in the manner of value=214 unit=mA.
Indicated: value=5 unit=mA
